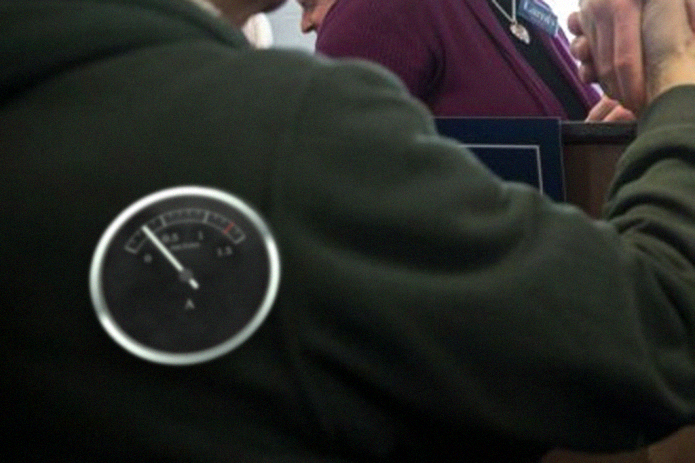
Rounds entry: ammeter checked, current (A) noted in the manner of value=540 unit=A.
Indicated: value=0.3 unit=A
